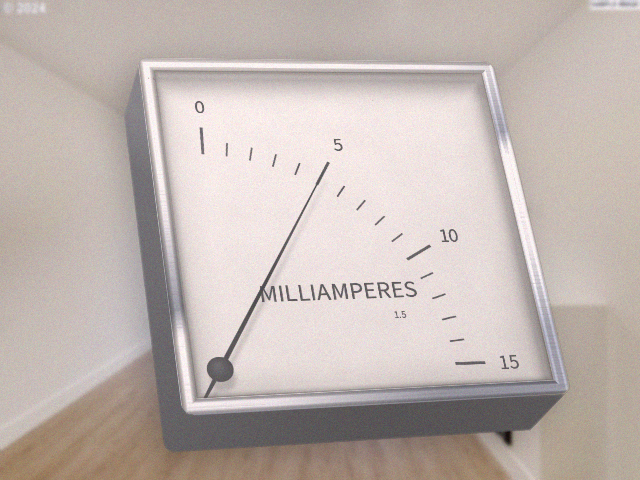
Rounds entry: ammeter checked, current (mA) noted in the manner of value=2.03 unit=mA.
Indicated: value=5 unit=mA
